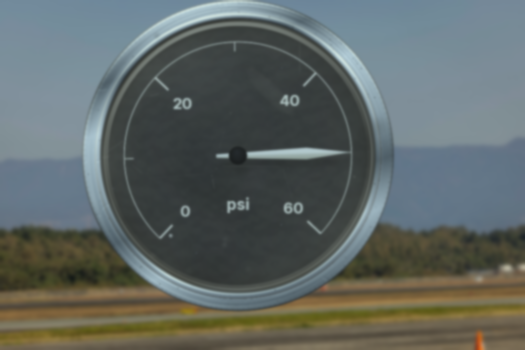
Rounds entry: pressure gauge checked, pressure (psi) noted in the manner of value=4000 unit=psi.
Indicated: value=50 unit=psi
